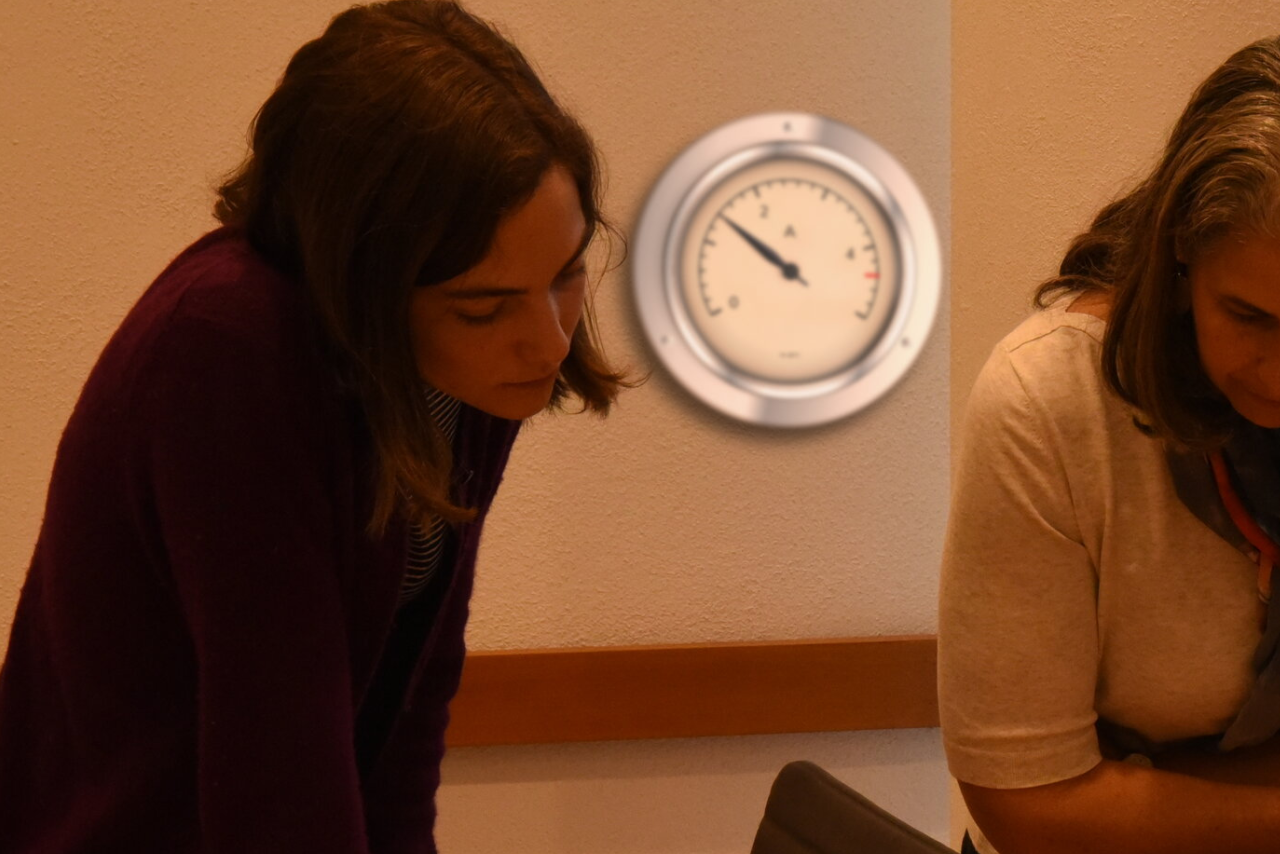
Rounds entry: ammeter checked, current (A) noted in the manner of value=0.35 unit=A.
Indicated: value=1.4 unit=A
